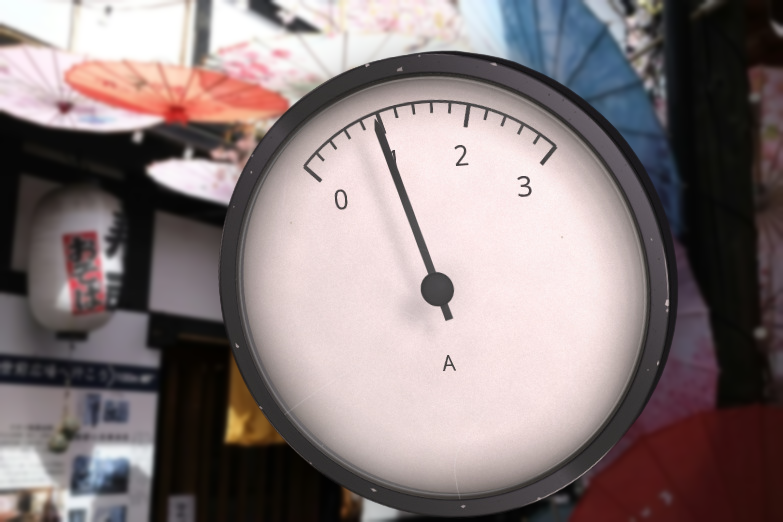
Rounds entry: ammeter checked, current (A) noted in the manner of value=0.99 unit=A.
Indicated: value=1 unit=A
